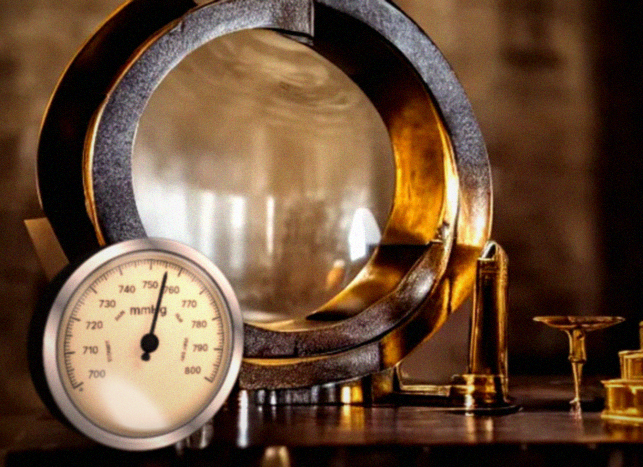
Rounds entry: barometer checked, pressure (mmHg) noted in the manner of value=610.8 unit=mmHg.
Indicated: value=755 unit=mmHg
